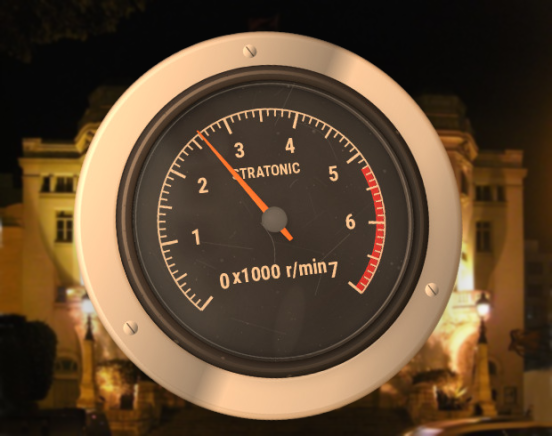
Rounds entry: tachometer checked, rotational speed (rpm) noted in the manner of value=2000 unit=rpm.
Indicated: value=2600 unit=rpm
